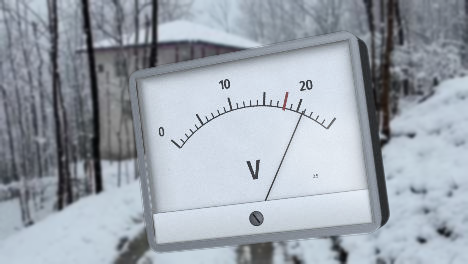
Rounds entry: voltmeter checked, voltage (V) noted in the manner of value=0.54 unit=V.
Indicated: value=21 unit=V
